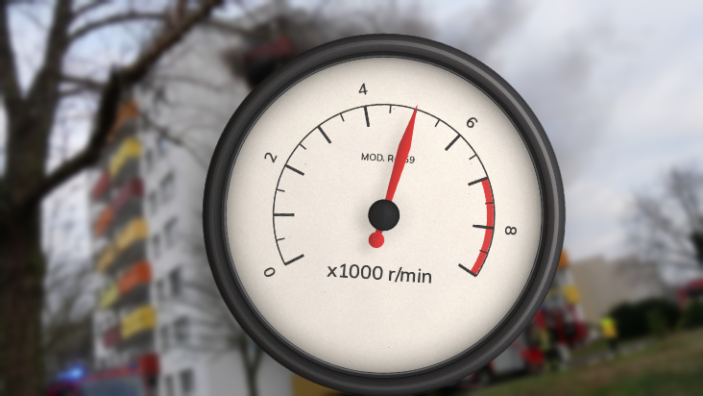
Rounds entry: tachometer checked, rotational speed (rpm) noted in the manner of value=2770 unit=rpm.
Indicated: value=5000 unit=rpm
